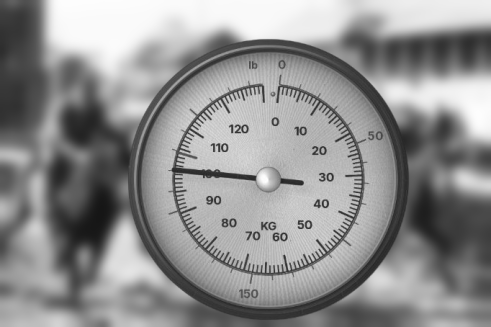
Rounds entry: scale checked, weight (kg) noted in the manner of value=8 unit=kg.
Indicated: value=100 unit=kg
